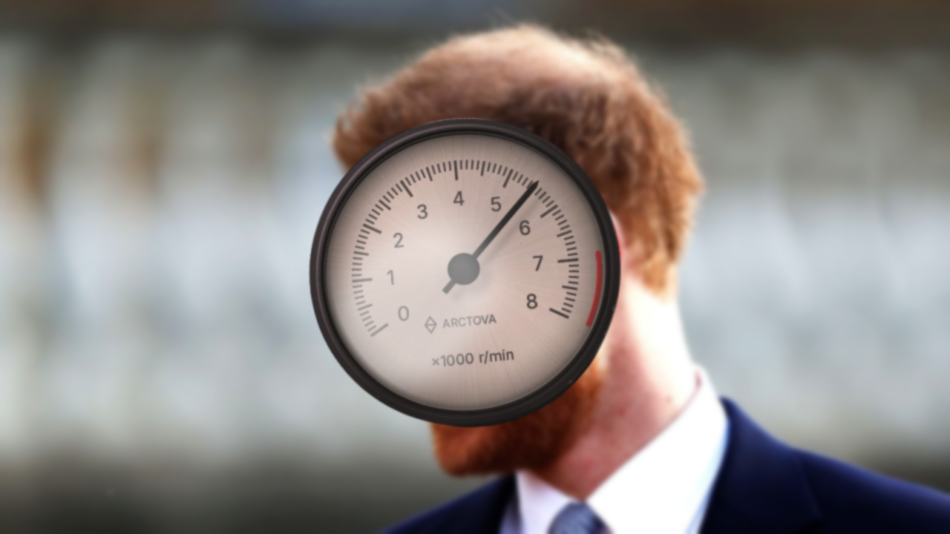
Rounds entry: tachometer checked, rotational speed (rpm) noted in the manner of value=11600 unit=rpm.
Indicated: value=5500 unit=rpm
